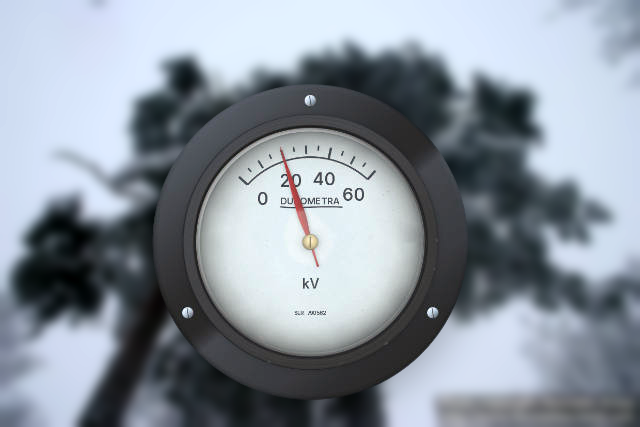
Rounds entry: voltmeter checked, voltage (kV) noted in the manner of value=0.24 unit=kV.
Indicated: value=20 unit=kV
